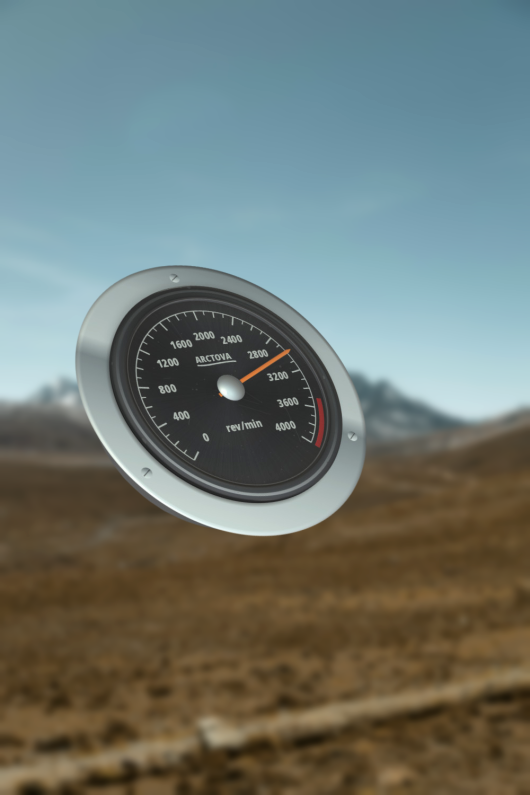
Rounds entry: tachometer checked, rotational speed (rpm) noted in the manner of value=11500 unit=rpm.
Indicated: value=3000 unit=rpm
